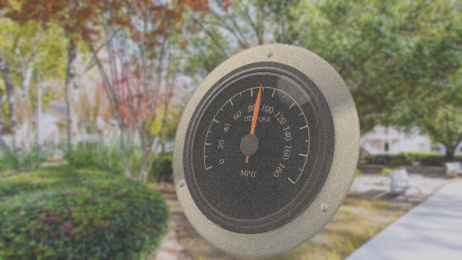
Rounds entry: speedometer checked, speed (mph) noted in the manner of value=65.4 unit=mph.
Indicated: value=90 unit=mph
